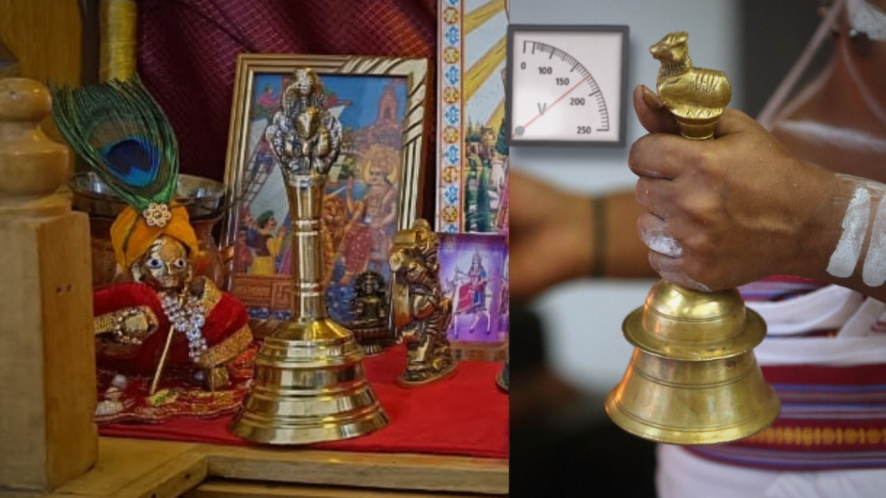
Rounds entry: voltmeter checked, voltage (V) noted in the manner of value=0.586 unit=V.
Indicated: value=175 unit=V
